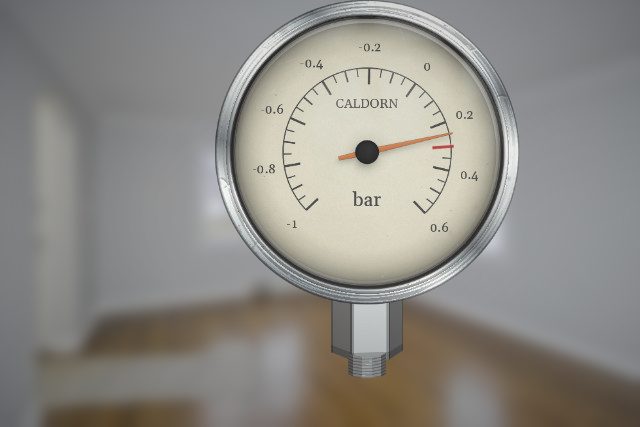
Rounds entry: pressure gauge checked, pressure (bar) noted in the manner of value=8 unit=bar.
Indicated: value=0.25 unit=bar
